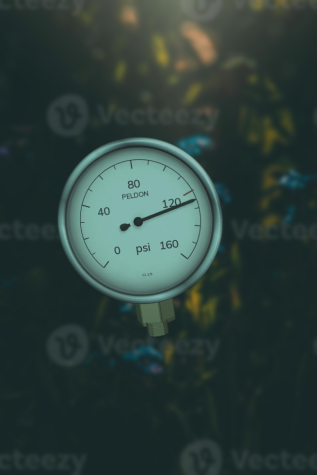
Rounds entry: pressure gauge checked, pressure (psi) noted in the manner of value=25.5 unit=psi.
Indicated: value=125 unit=psi
